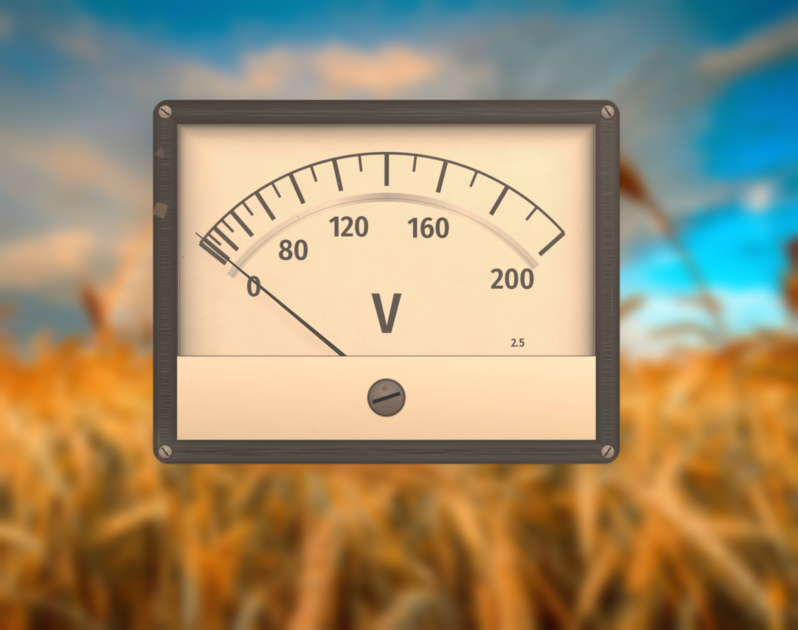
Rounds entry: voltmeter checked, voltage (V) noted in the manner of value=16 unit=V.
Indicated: value=20 unit=V
